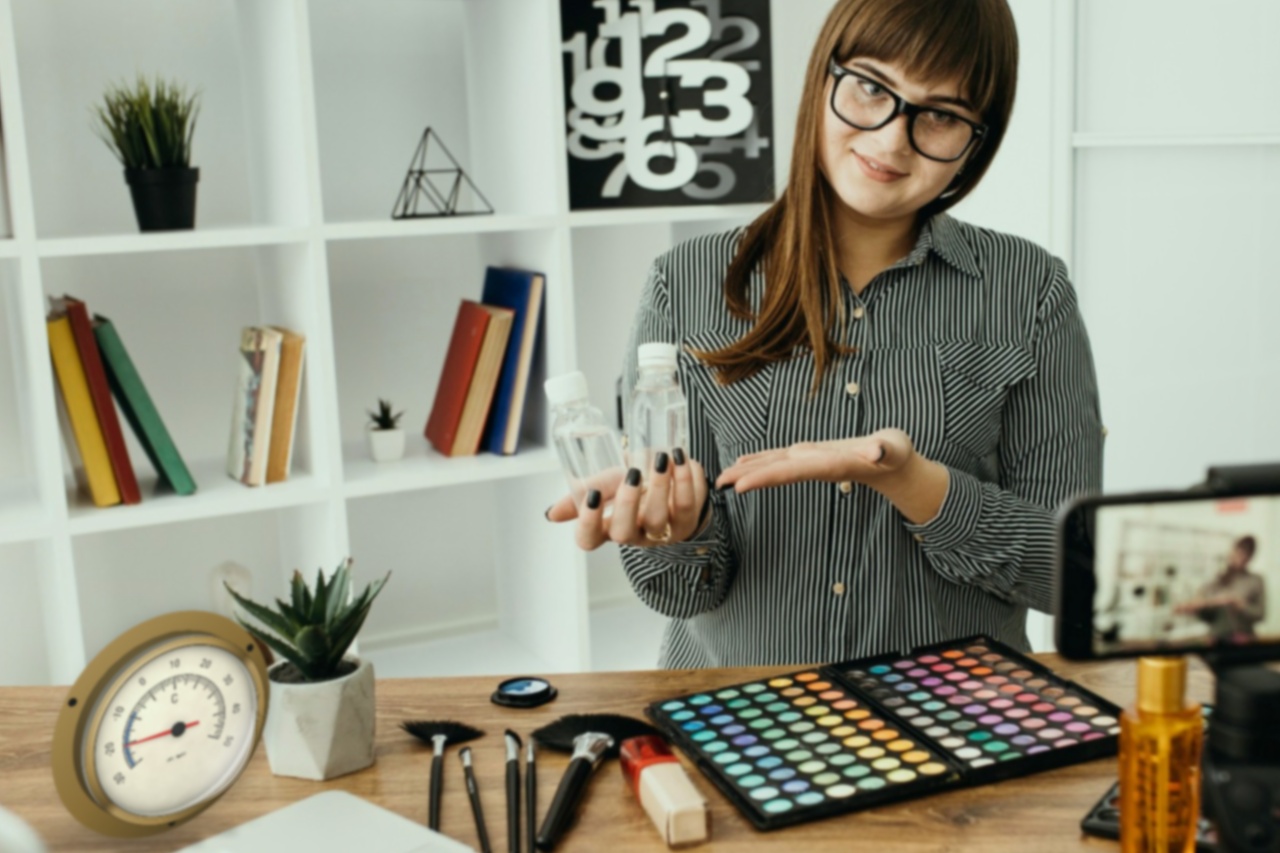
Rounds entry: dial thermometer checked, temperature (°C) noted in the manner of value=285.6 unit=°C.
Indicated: value=-20 unit=°C
